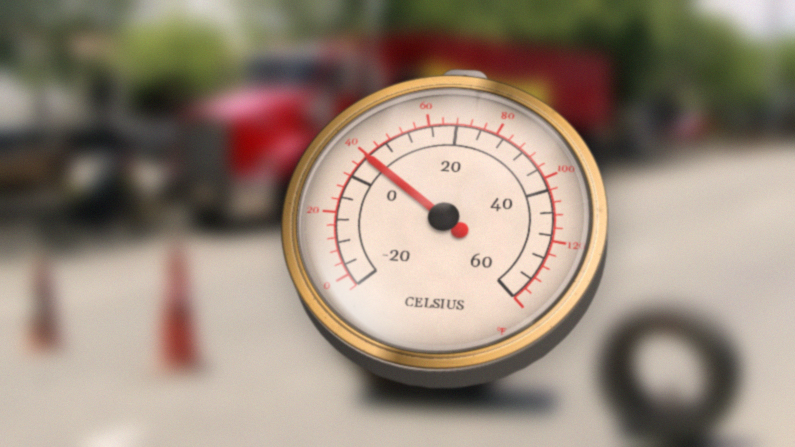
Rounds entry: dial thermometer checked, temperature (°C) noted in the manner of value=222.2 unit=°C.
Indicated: value=4 unit=°C
